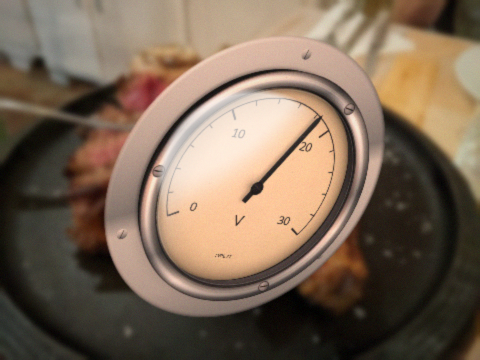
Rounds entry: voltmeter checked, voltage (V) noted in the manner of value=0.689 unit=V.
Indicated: value=18 unit=V
